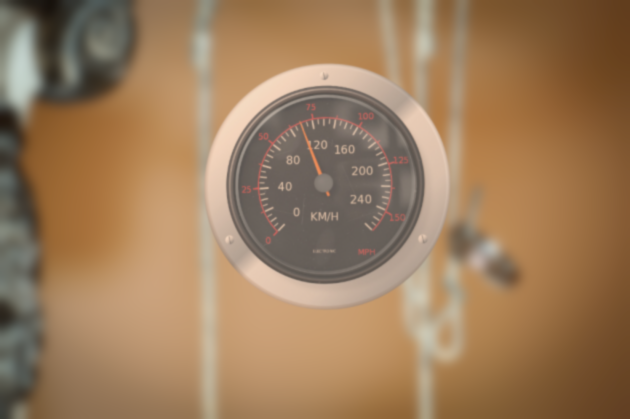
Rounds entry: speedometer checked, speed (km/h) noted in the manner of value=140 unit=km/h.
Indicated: value=110 unit=km/h
